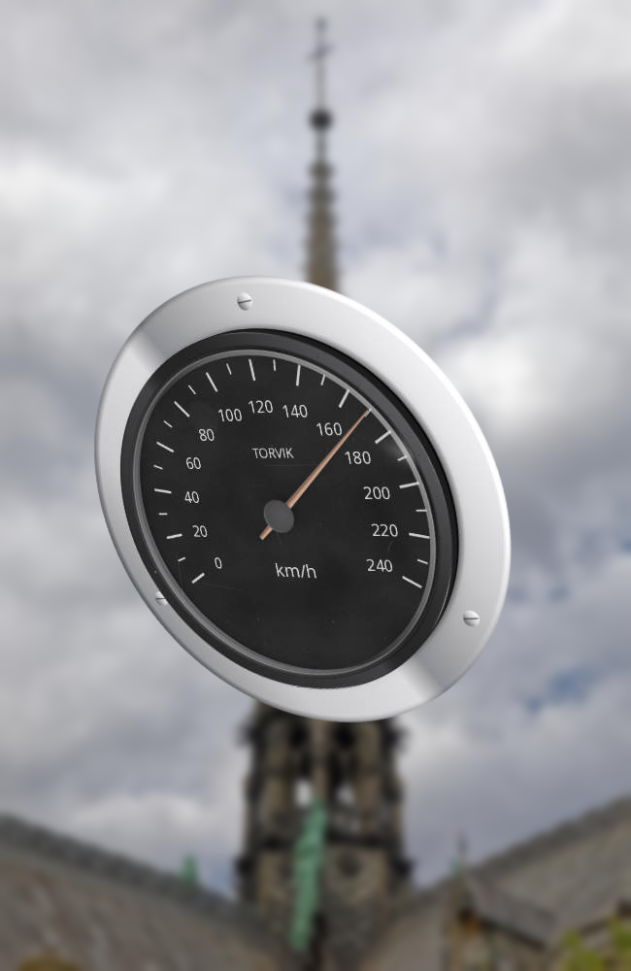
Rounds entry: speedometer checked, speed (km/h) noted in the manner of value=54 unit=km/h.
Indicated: value=170 unit=km/h
